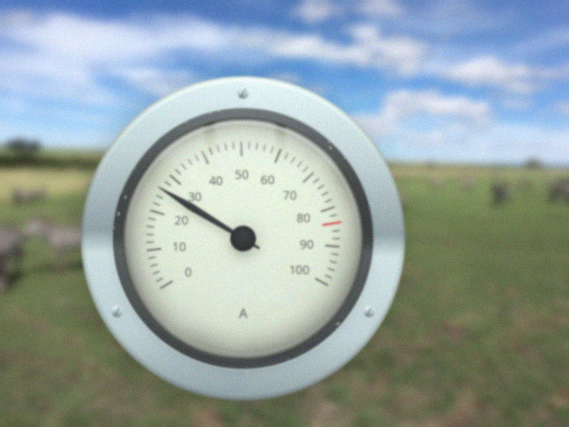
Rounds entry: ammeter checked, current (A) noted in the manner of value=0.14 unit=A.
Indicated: value=26 unit=A
